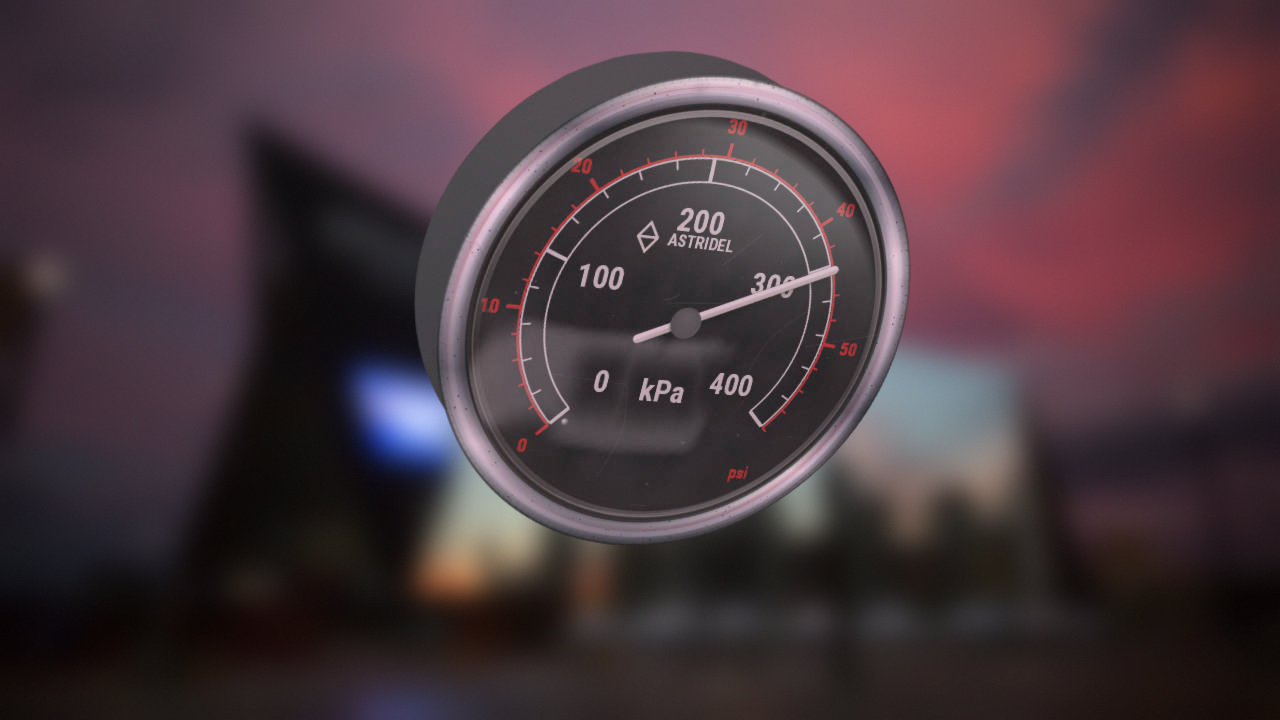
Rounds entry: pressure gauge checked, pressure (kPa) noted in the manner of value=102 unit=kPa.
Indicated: value=300 unit=kPa
